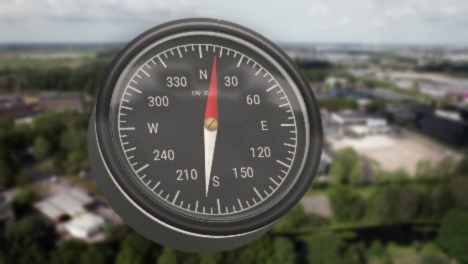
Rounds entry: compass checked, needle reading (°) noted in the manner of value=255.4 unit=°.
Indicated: value=10 unit=°
